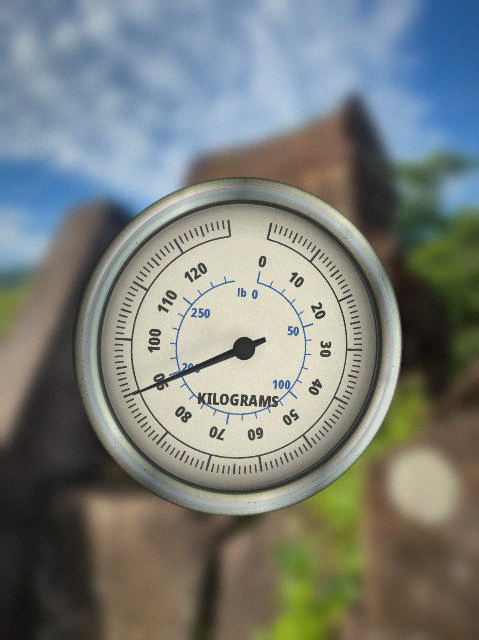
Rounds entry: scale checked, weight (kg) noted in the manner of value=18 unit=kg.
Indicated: value=90 unit=kg
